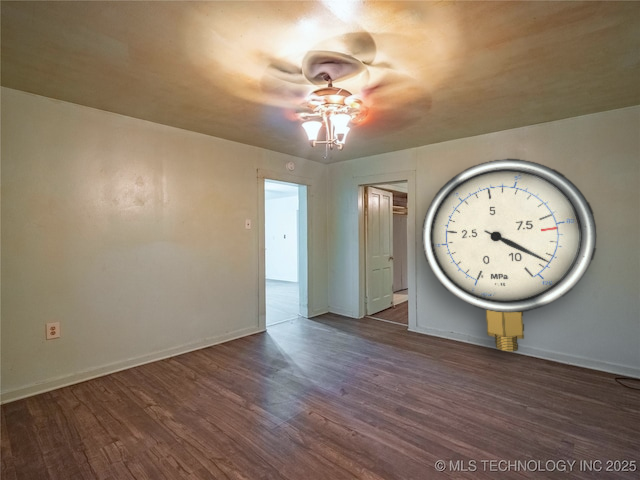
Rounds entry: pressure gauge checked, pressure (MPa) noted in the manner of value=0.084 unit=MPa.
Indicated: value=9.25 unit=MPa
